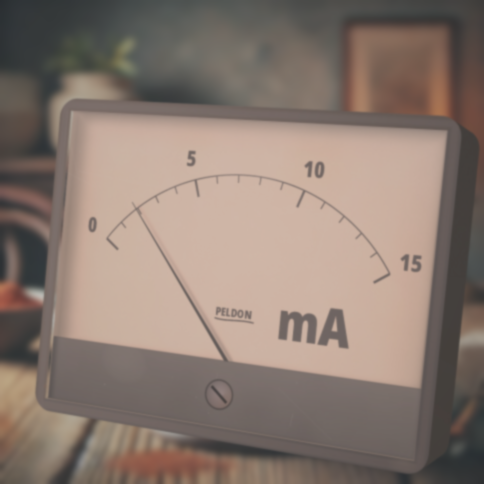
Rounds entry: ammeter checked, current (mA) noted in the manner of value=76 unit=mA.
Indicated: value=2 unit=mA
